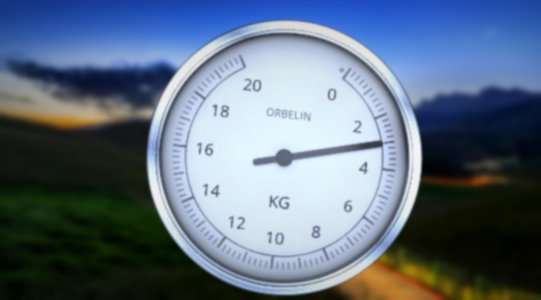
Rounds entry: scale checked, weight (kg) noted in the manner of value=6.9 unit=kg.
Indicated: value=3 unit=kg
